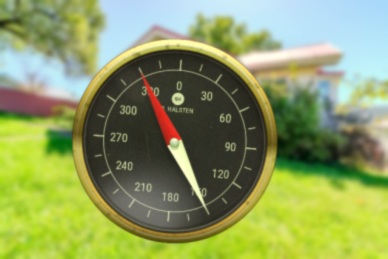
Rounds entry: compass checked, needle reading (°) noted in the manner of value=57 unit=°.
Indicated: value=330 unit=°
